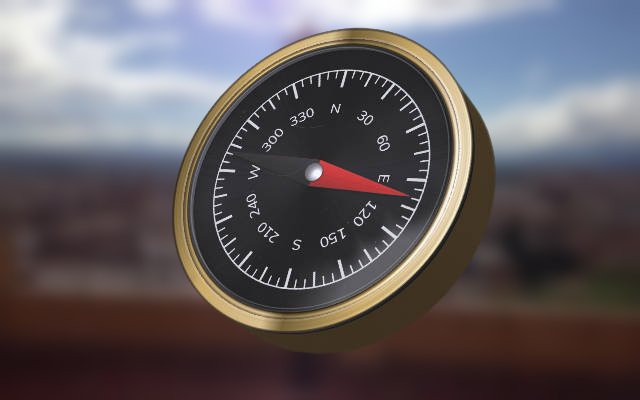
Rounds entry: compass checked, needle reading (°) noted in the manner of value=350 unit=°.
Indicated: value=100 unit=°
